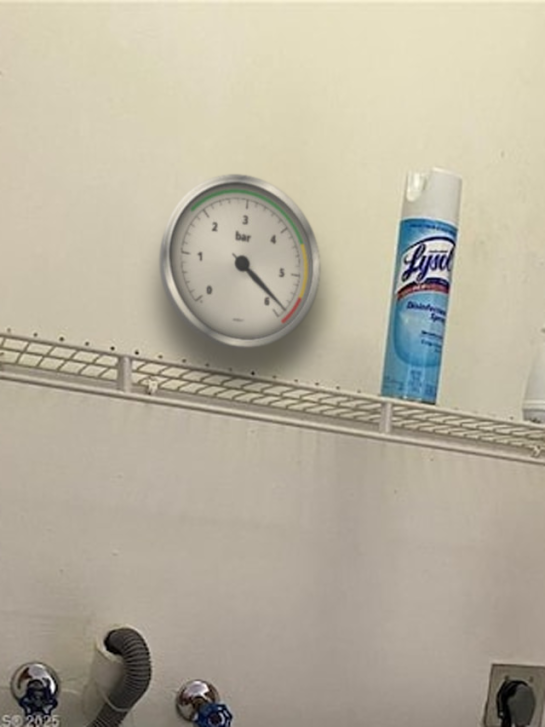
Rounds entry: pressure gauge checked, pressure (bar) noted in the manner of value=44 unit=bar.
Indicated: value=5.8 unit=bar
